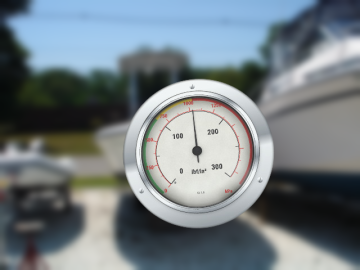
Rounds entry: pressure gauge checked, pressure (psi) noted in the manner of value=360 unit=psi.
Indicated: value=150 unit=psi
